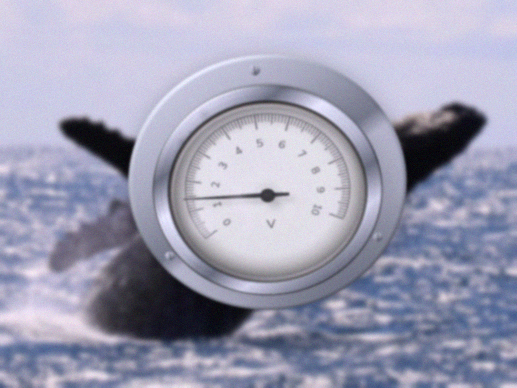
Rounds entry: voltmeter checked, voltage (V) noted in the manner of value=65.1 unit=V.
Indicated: value=1.5 unit=V
